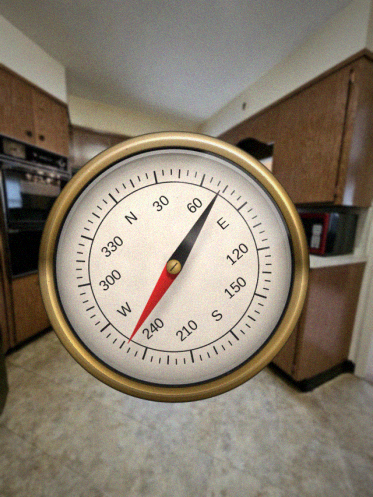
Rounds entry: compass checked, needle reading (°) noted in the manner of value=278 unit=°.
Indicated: value=252.5 unit=°
